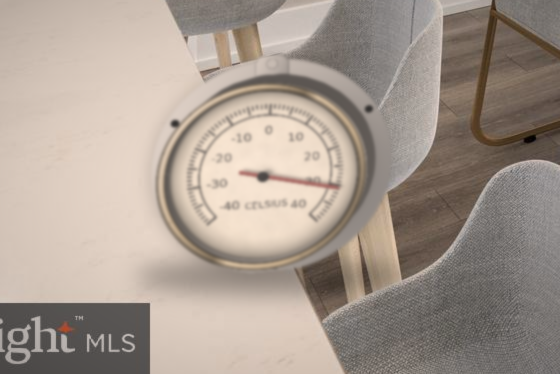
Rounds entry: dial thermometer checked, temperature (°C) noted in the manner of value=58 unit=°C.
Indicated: value=30 unit=°C
